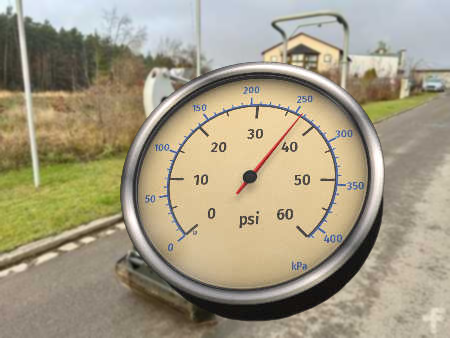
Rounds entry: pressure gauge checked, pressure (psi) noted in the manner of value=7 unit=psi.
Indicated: value=37.5 unit=psi
